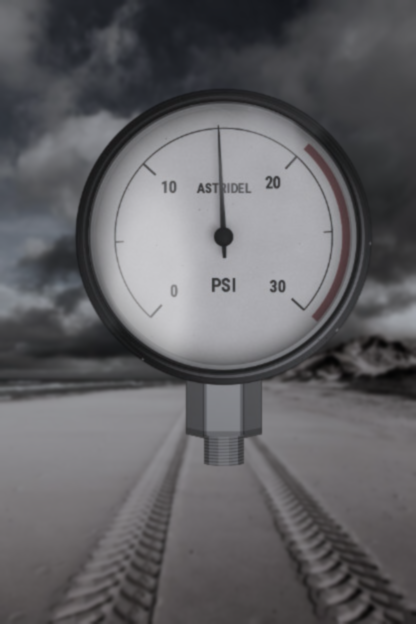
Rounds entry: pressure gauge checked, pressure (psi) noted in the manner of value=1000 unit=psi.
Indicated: value=15 unit=psi
